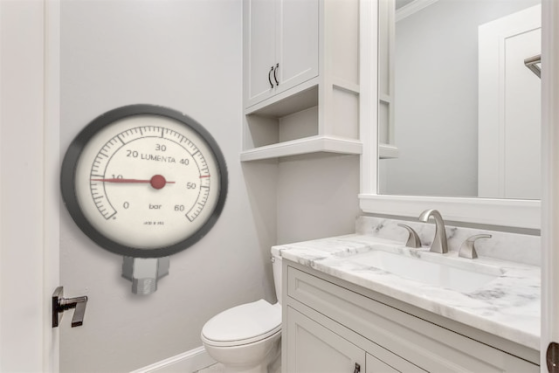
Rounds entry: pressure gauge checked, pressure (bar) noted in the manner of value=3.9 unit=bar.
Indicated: value=9 unit=bar
